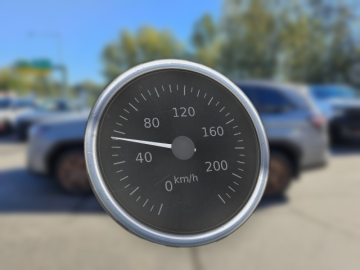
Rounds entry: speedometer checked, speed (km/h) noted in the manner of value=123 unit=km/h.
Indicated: value=55 unit=km/h
